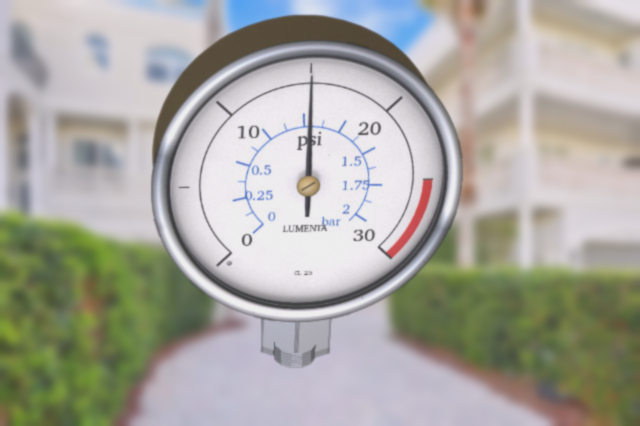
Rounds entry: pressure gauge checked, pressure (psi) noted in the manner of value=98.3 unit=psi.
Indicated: value=15 unit=psi
